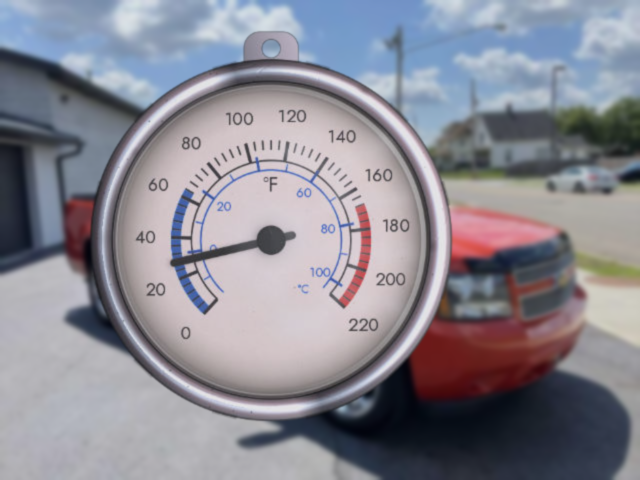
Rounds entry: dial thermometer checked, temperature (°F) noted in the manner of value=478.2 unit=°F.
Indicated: value=28 unit=°F
